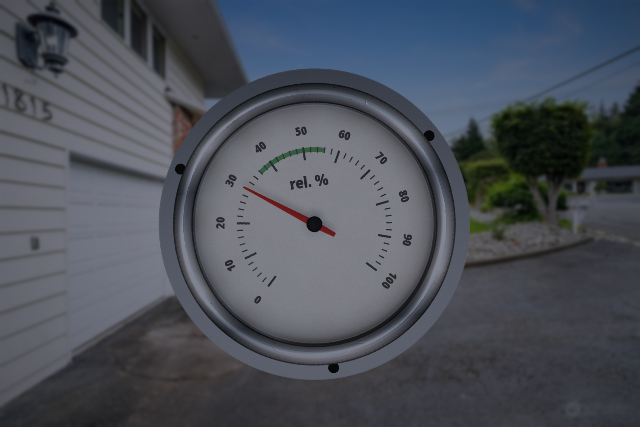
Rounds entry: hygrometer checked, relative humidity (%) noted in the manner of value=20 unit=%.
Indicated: value=30 unit=%
